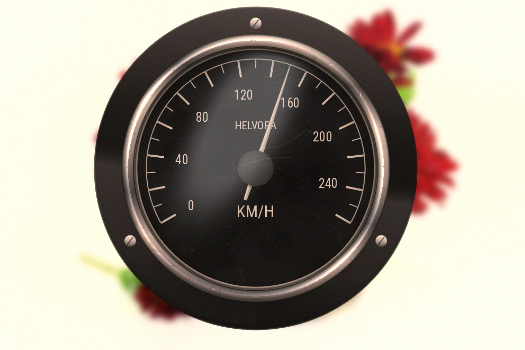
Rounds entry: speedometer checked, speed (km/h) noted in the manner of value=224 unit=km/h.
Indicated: value=150 unit=km/h
